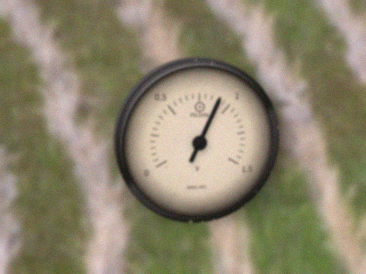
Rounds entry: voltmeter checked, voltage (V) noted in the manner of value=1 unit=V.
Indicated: value=0.9 unit=V
